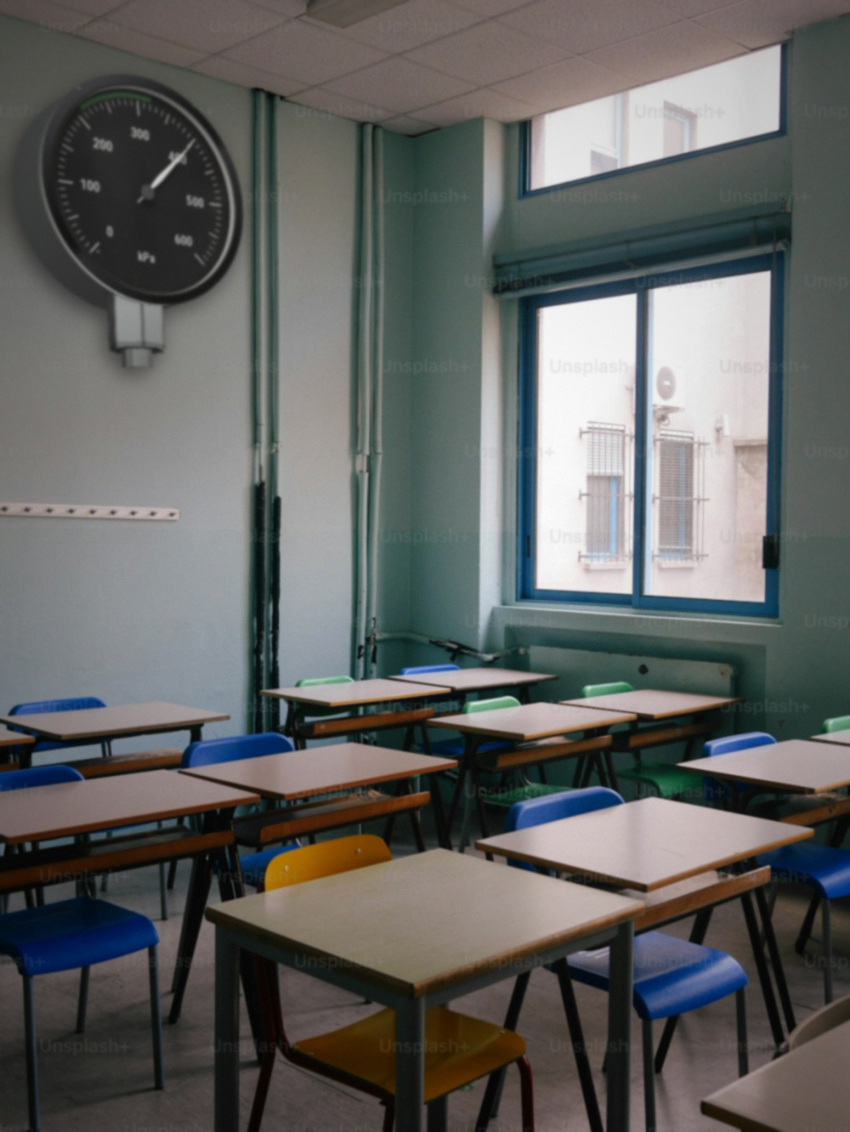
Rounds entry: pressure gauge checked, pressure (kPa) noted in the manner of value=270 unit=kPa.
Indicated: value=400 unit=kPa
